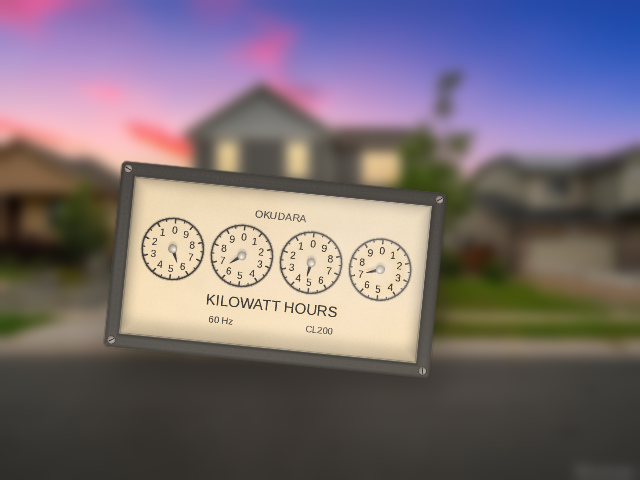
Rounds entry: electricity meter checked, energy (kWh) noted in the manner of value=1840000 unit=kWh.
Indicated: value=5647 unit=kWh
